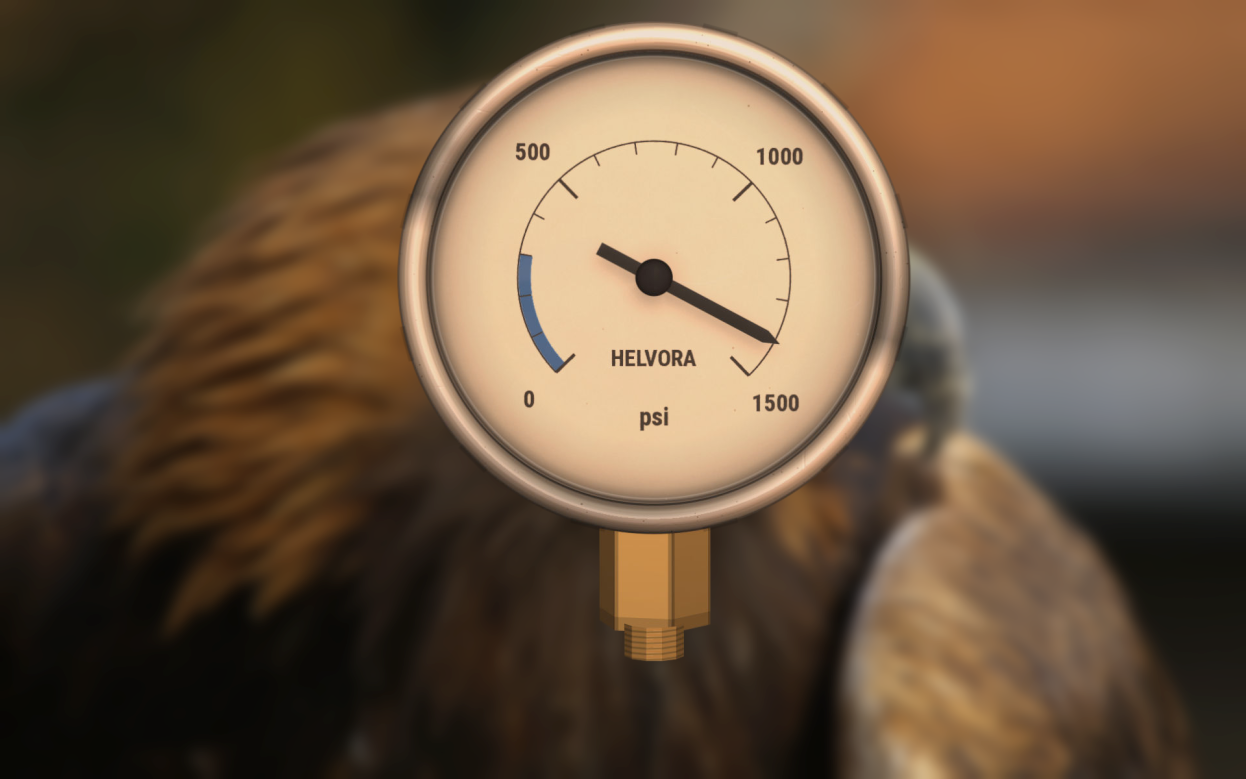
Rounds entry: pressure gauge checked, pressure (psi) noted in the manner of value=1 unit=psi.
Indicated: value=1400 unit=psi
